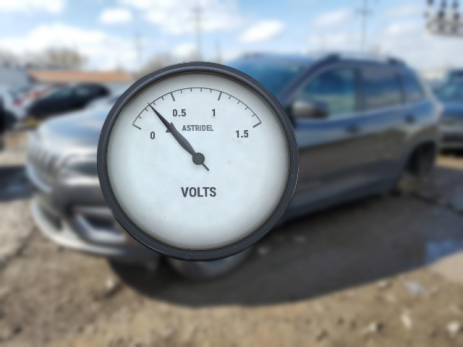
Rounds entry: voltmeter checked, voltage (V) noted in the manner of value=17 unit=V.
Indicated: value=0.25 unit=V
